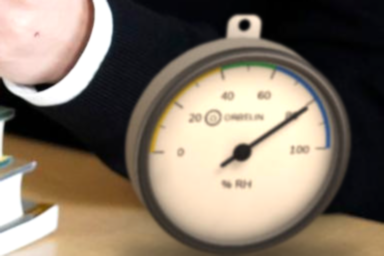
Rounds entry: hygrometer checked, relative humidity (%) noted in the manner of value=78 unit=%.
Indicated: value=80 unit=%
